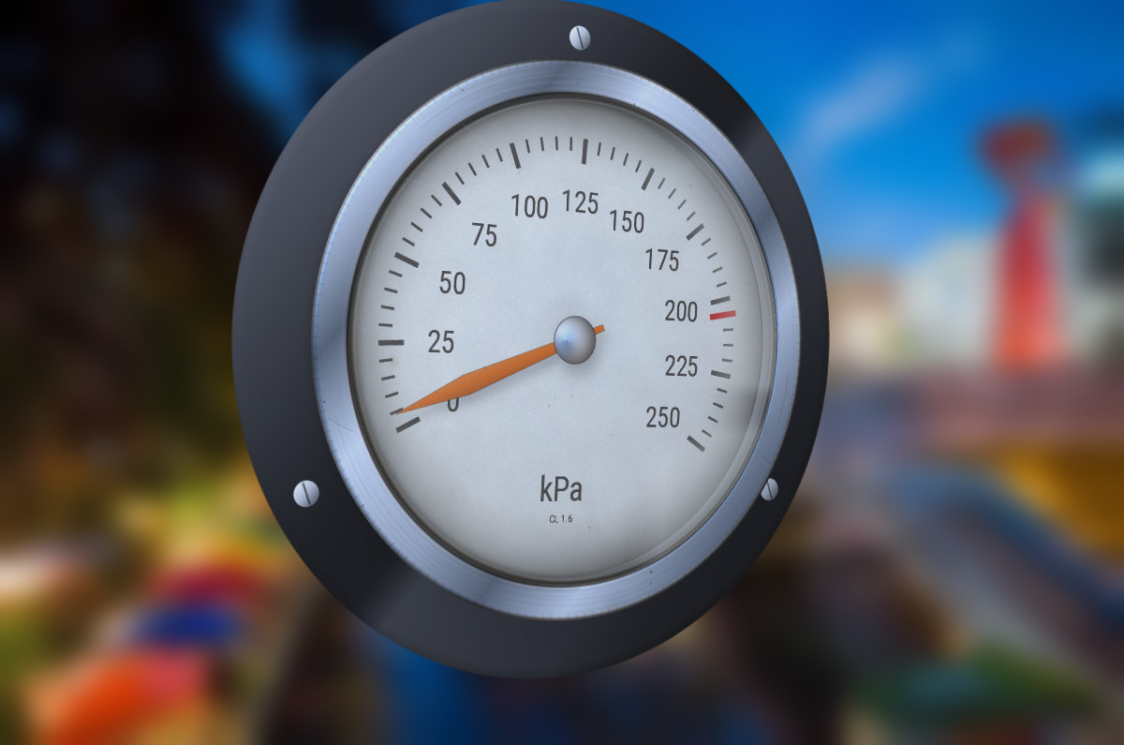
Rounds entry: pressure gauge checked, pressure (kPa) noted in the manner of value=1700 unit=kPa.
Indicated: value=5 unit=kPa
